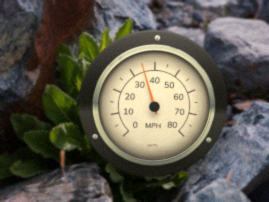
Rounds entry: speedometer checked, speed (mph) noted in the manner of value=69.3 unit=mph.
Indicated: value=35 unit=mph
